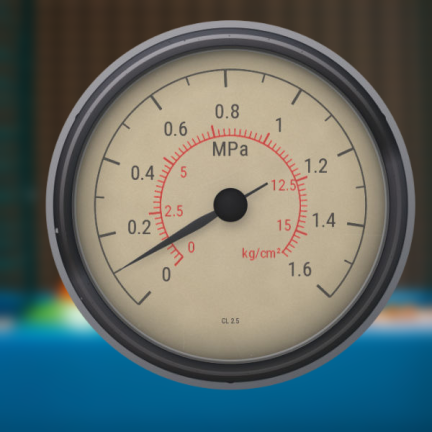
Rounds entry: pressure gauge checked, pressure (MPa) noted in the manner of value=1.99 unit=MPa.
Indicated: value=0.1 unit=MPa
